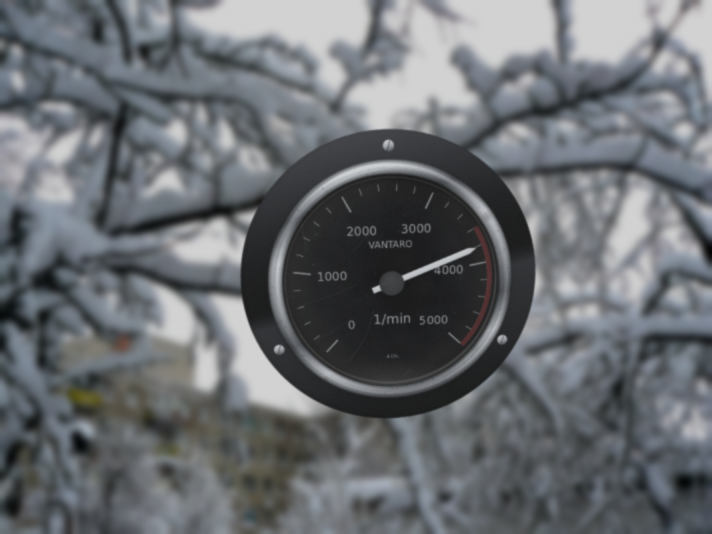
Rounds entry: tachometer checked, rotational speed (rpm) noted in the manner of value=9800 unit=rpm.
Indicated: value=3800 unit=rpm
